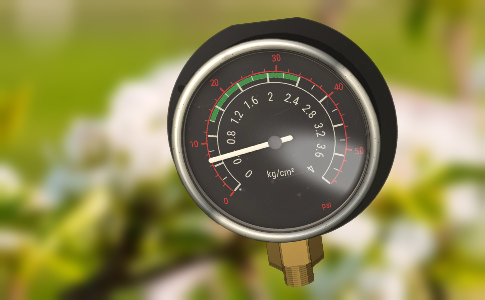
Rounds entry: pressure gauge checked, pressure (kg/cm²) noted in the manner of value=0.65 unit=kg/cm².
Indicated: value=0.5 unit=kg/cm²
